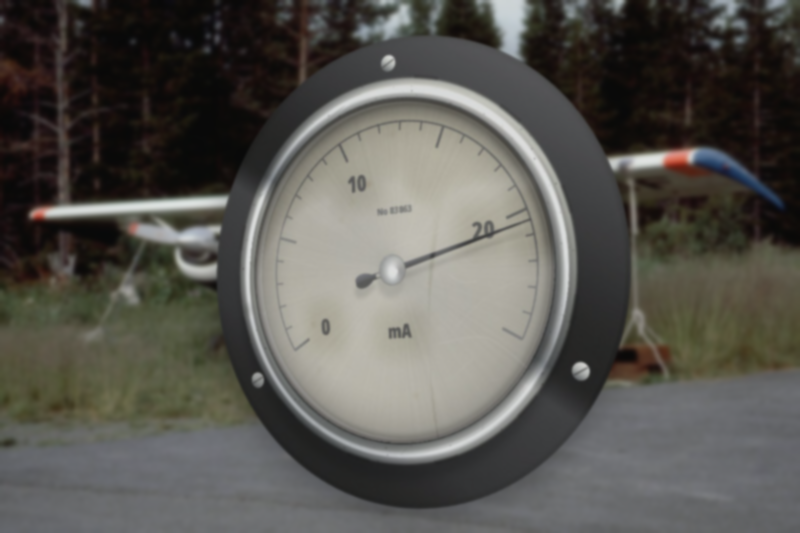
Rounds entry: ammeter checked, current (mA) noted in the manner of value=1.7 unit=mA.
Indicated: value=20.5 unit=mA
